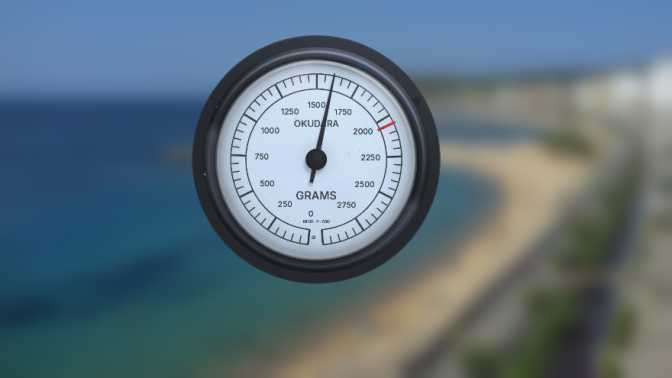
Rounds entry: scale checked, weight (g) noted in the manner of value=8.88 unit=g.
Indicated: value=1600 unit=g
